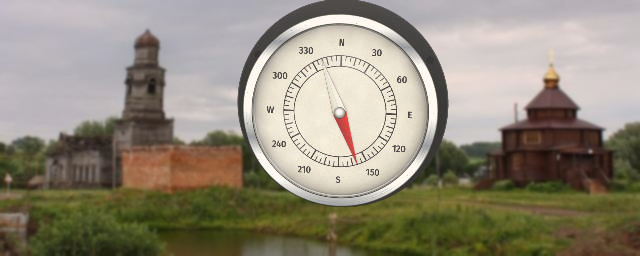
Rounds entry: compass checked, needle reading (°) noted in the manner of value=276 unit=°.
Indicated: value=160 unit=°
